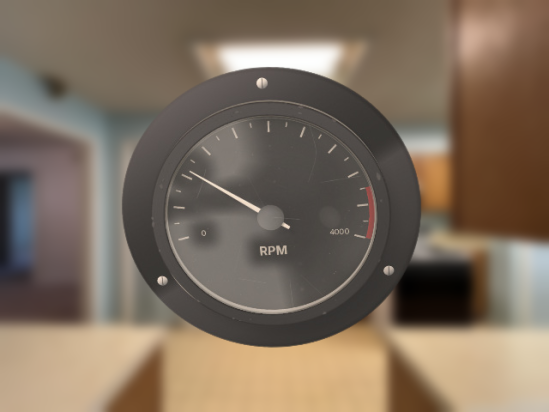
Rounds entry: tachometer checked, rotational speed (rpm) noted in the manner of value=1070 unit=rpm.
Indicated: value=900 unit=rpm
